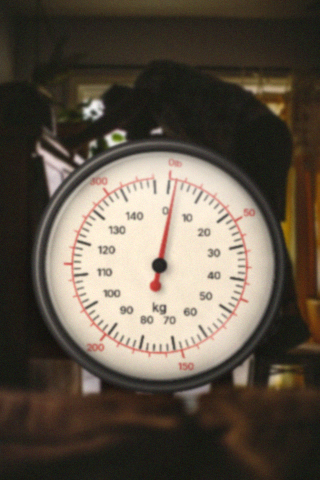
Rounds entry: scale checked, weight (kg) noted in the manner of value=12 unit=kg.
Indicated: value=2 unit=kg
